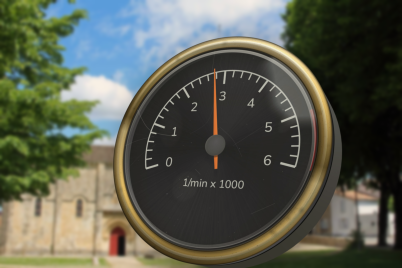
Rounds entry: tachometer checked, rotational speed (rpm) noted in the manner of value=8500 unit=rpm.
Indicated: value=2800 unit=rpm
